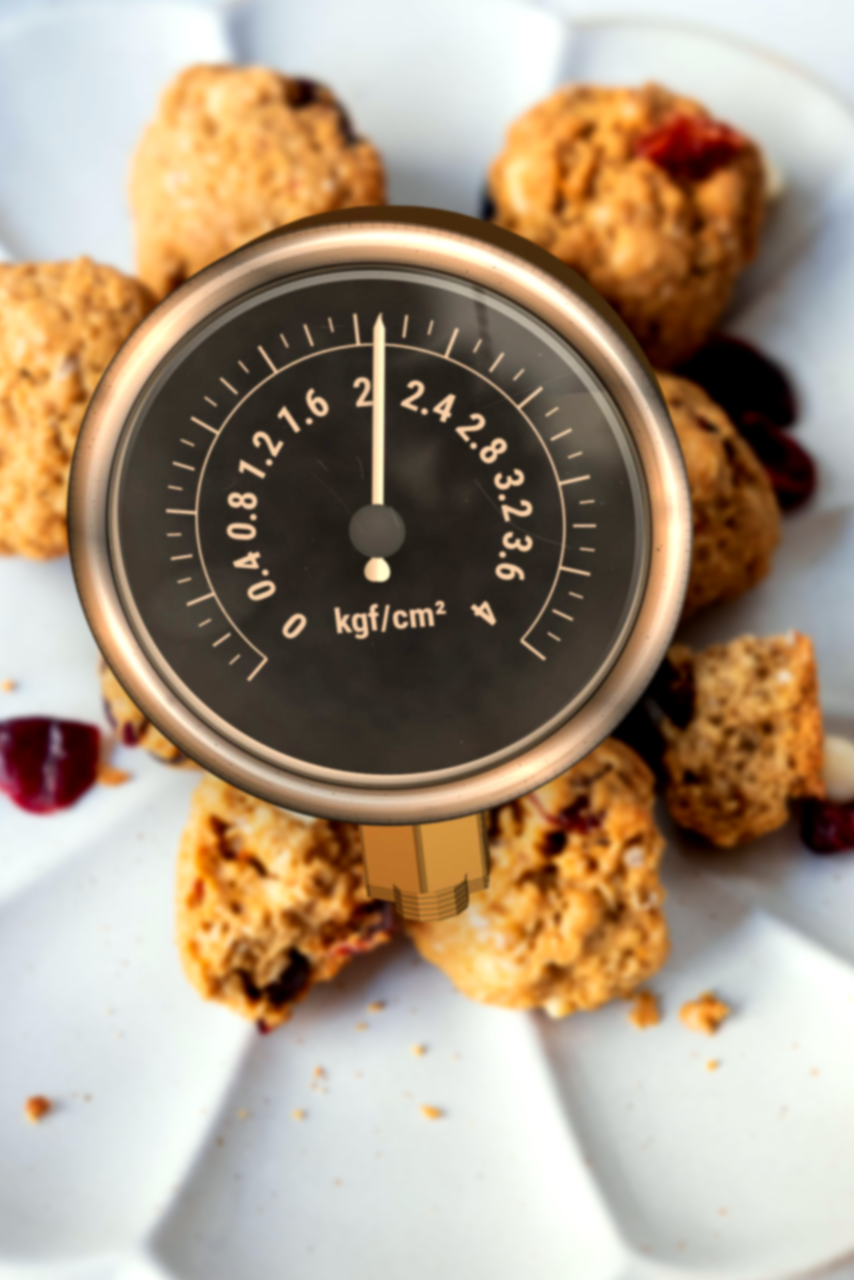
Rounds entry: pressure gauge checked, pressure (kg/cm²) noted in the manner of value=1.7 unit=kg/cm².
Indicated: value=2.1 unit=kg/cm²
